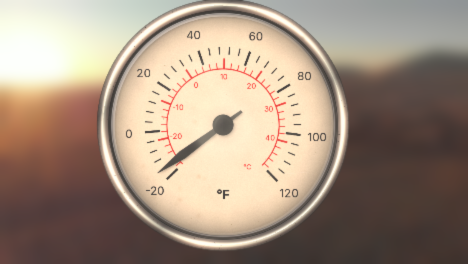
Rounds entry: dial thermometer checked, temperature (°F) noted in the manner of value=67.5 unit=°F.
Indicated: value=-16 unit=°F
